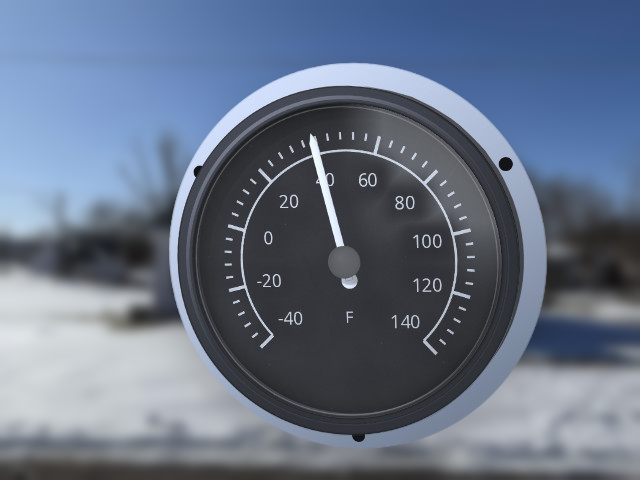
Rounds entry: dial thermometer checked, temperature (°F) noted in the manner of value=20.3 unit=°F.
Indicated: value=40 unit=°F
